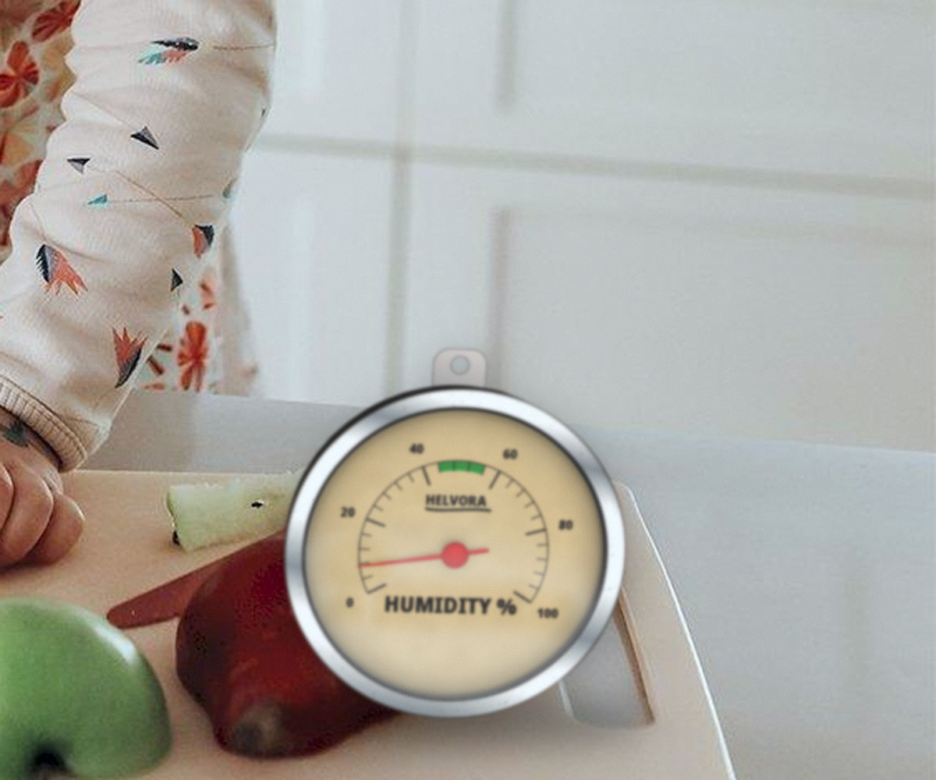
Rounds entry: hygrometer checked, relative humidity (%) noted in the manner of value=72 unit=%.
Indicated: value=8 unit=%
